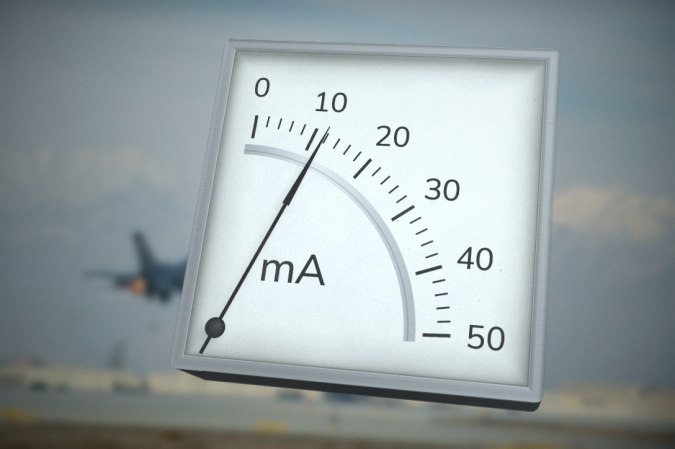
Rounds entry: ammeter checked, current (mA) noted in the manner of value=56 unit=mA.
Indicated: value=12 unit=mA
